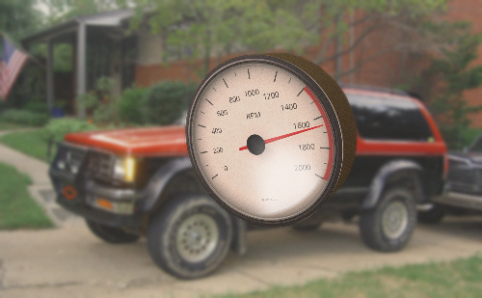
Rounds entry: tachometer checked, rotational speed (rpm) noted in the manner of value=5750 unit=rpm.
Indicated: value=1650 unit=rpm
